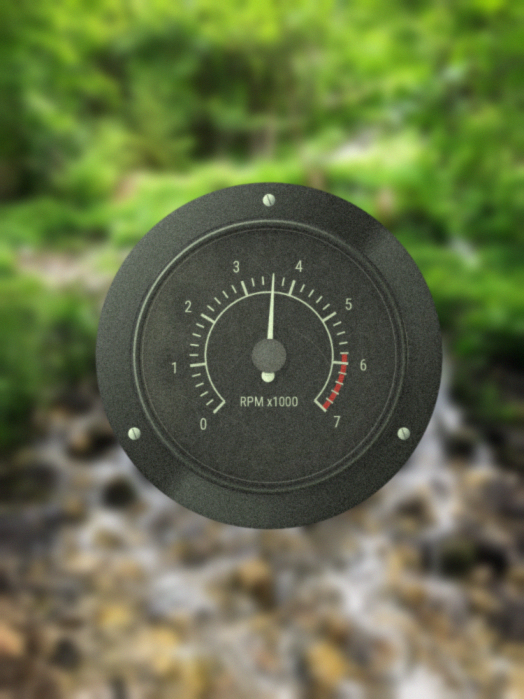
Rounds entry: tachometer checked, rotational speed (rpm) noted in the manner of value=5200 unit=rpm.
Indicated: value=3600 unit=rpm
